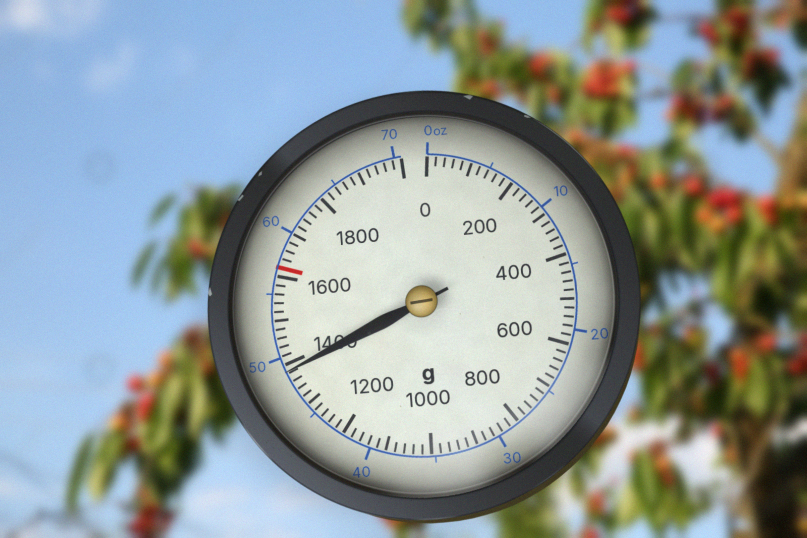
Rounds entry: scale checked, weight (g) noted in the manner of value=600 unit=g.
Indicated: value=1380 unit=g
